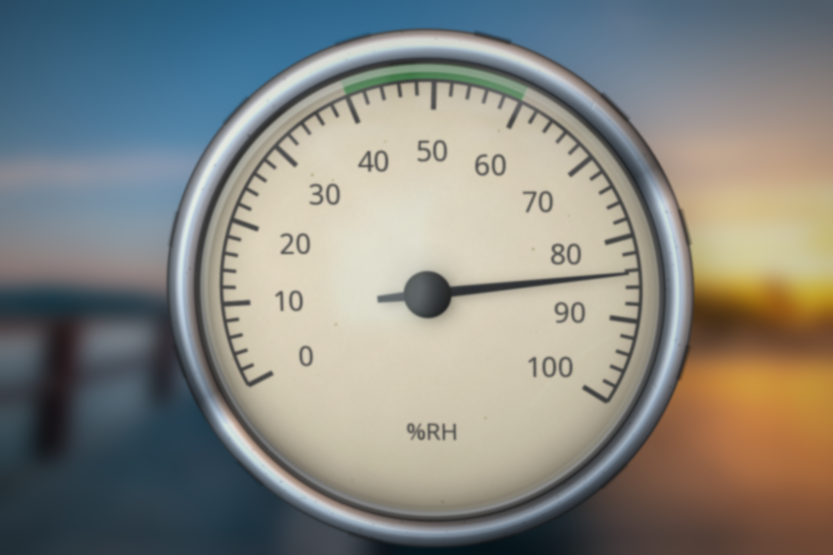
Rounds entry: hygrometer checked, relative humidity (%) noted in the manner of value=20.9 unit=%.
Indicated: value=84 unit=%
